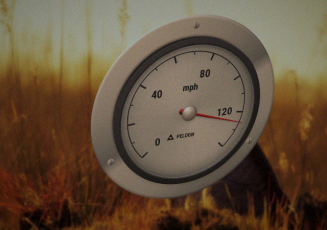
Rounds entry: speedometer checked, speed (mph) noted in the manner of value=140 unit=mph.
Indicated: value=125 unit=mph
